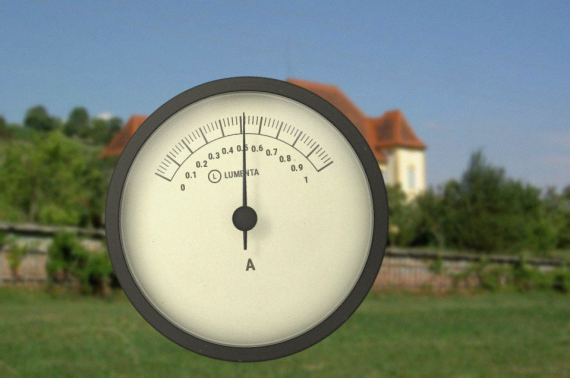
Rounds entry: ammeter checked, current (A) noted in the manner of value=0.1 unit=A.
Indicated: value=0.52 unit=A
